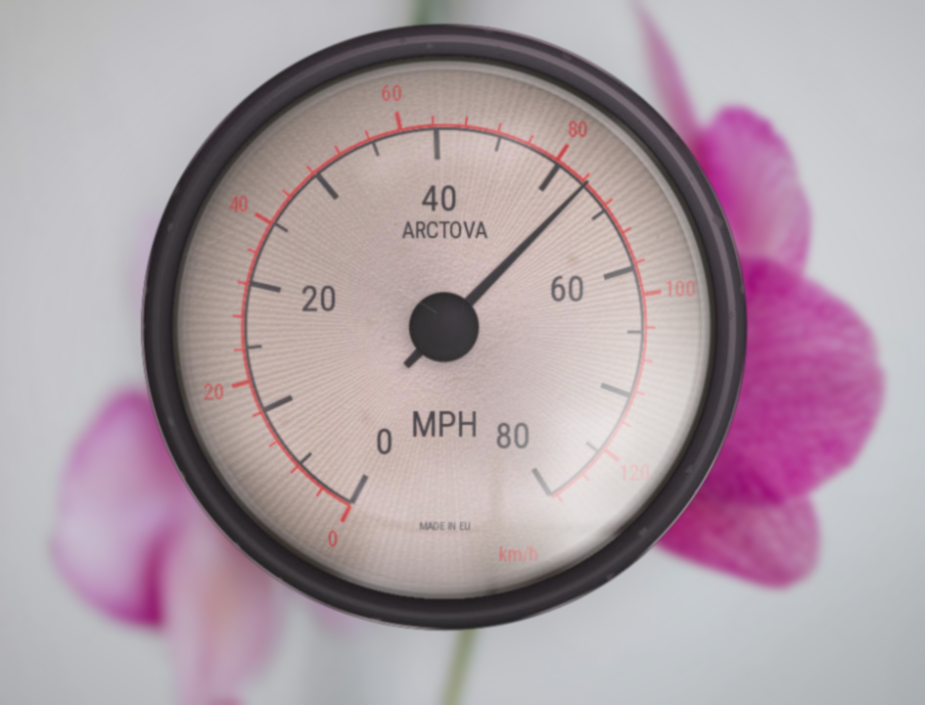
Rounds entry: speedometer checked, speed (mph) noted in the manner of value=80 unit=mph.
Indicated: value=52.5 unit=mph
